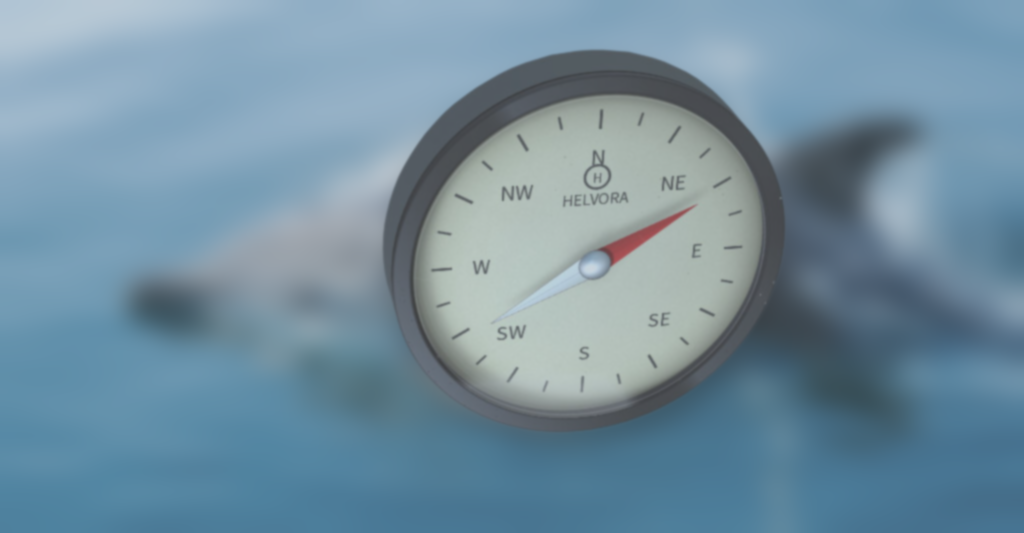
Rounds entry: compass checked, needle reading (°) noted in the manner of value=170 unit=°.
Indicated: value=60 unit=°
